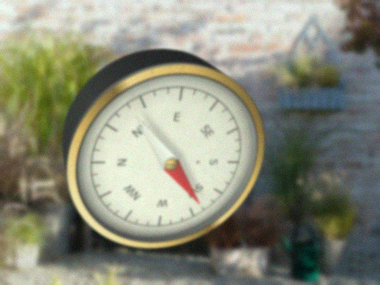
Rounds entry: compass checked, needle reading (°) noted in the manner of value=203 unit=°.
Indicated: value=230 unit=°
